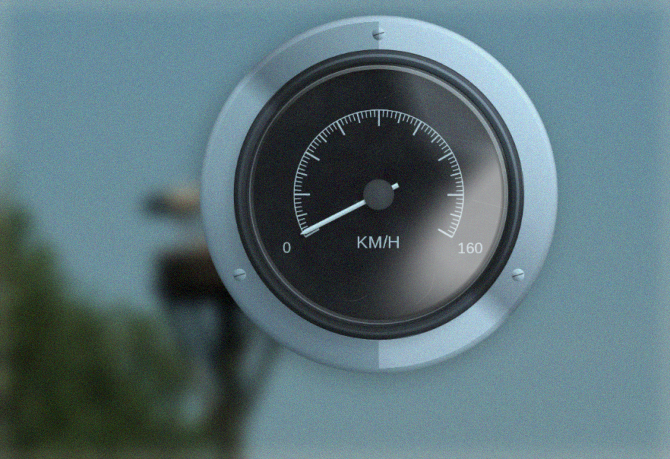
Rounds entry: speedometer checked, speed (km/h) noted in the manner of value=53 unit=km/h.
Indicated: value=2 unit=km/h
